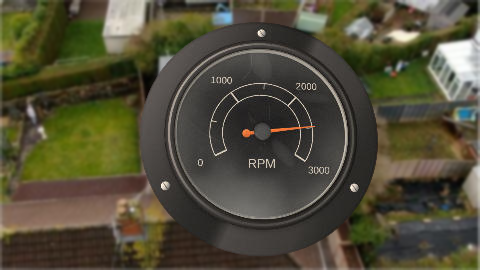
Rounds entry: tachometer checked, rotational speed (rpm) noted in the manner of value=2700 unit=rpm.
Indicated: value=2500 unit=rpm
